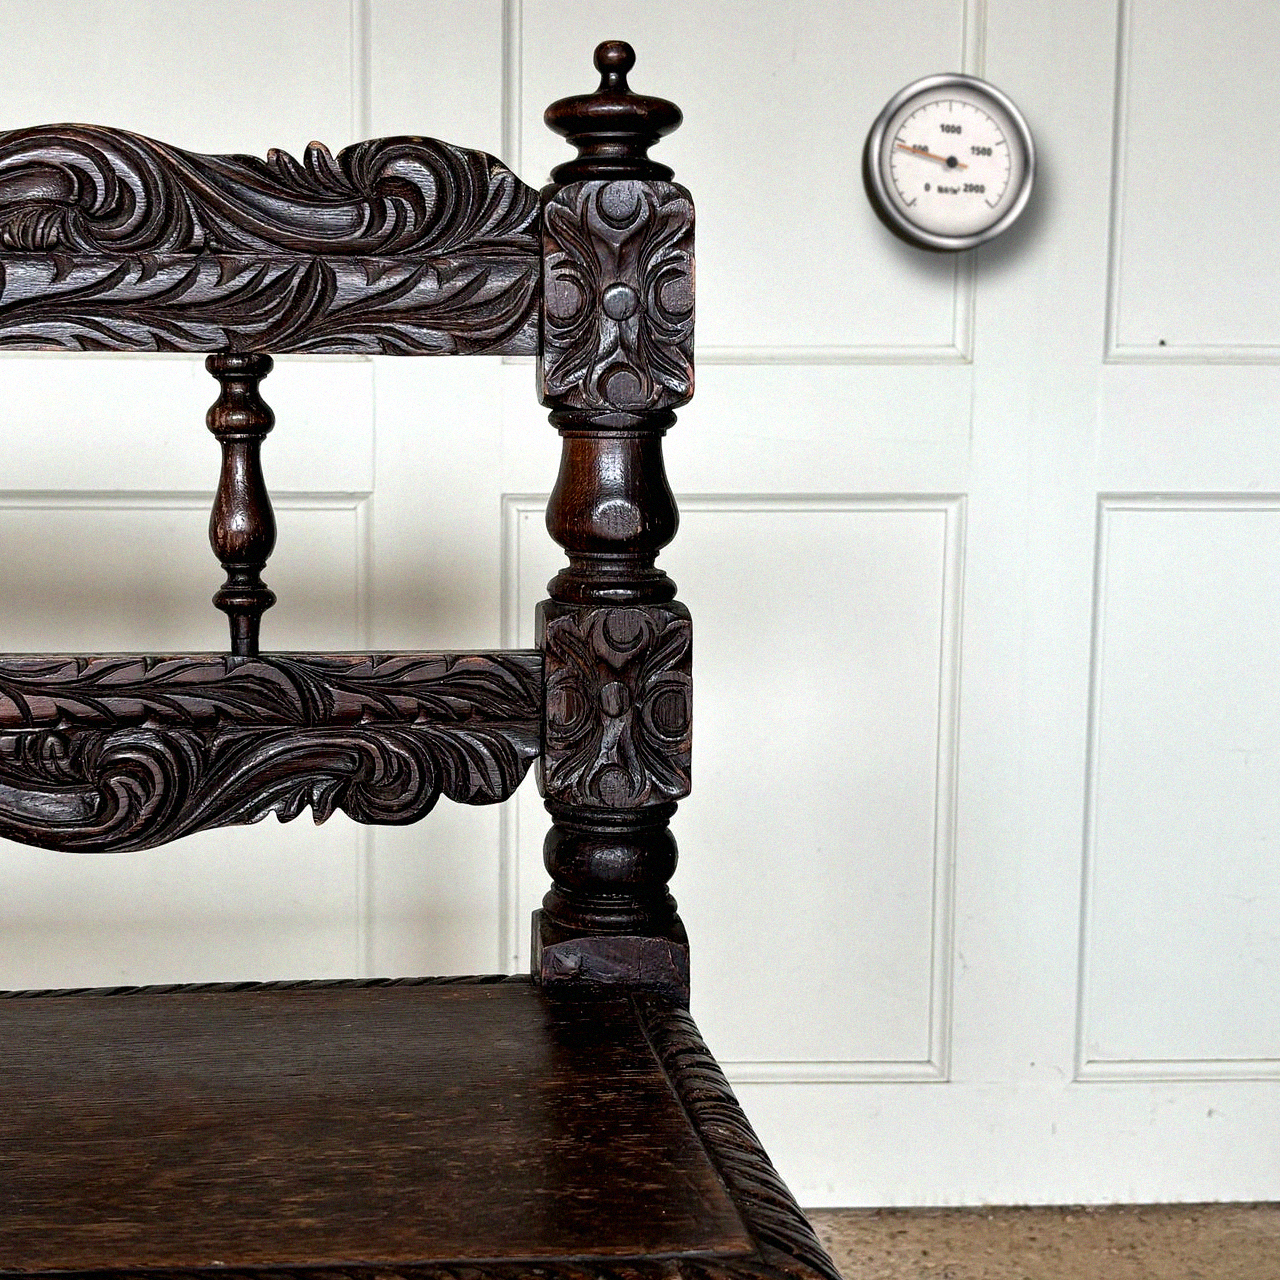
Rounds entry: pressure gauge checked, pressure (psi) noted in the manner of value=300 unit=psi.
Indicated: value=450 unit=psi
